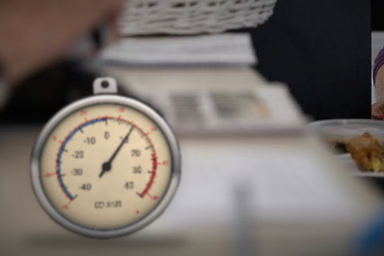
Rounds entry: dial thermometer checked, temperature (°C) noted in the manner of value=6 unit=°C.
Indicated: value=10 unit=°C
